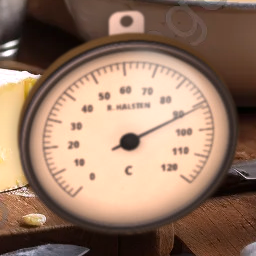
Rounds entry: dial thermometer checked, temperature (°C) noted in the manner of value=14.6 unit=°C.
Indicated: value=90 unit=°C
